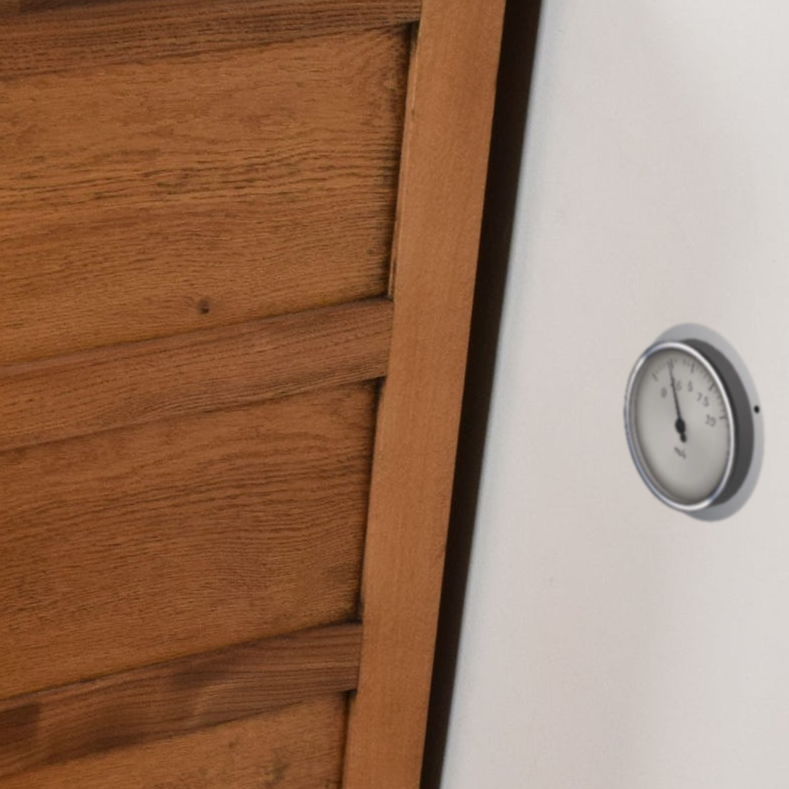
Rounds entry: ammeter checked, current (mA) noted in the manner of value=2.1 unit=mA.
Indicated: value=2.5 unit=mA
